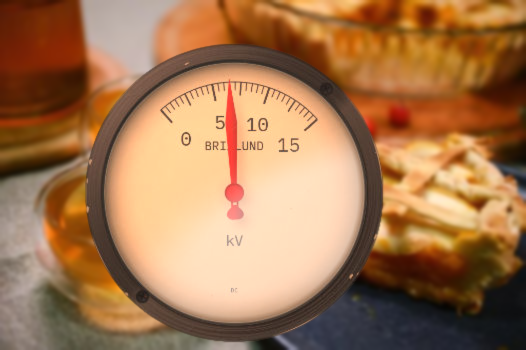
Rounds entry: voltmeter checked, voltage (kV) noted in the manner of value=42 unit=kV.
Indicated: value=6.5 unit=kV
